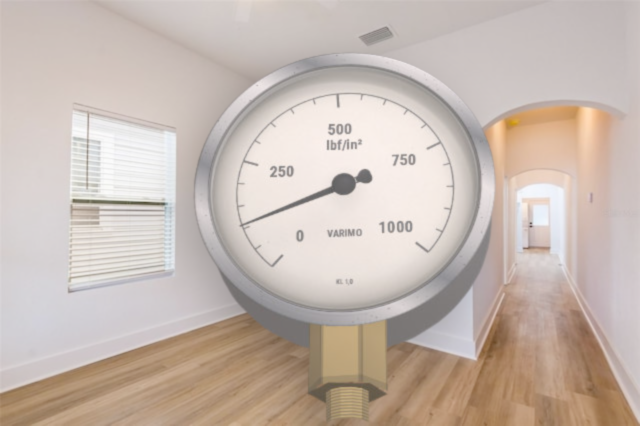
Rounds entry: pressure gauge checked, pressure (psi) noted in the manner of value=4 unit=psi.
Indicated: value=100 unit=psi
